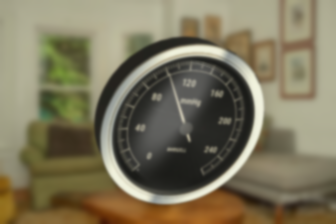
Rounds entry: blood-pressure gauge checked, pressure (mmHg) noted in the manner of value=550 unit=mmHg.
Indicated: value=100 unit=mmHg
